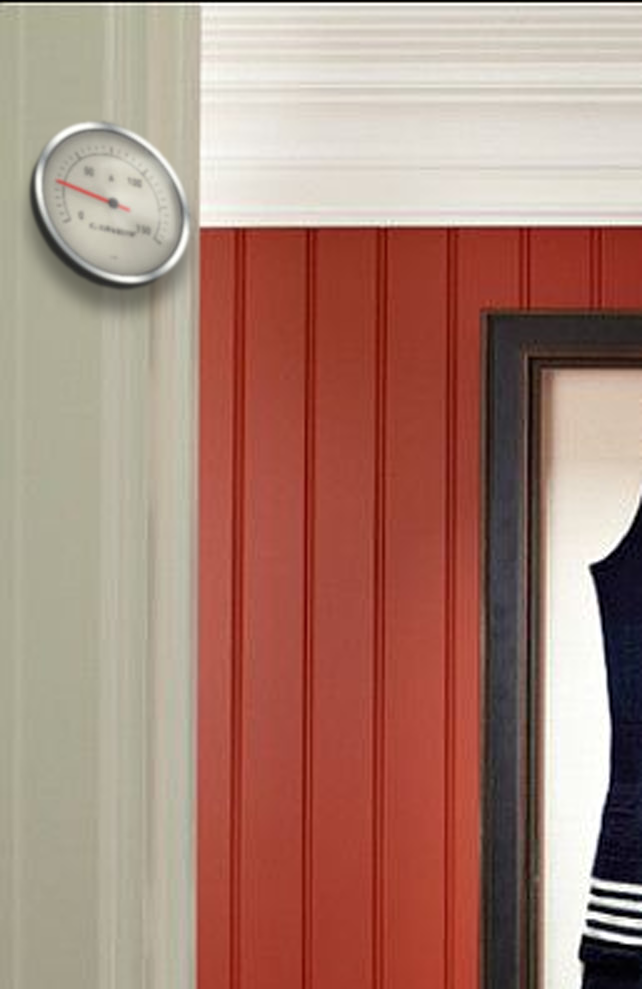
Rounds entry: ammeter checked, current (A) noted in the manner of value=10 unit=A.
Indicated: value=25 unit=A
